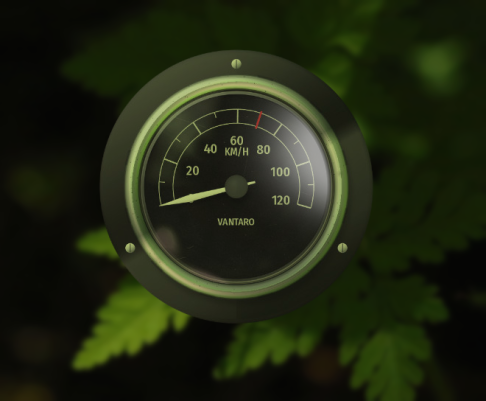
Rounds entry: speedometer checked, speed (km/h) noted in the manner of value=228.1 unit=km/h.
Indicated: value=0 unit=km/h
